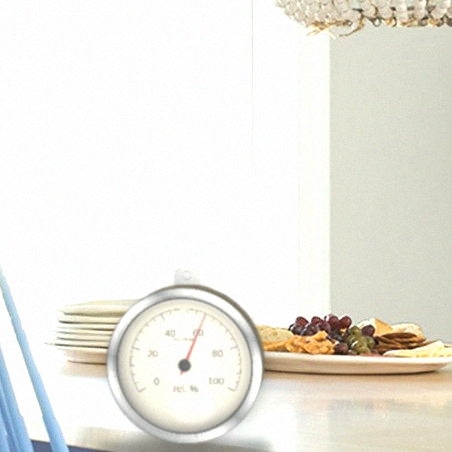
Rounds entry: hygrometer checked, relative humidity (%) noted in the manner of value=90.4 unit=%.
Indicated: value=60 unit=%
